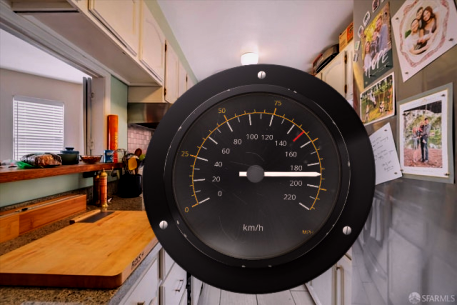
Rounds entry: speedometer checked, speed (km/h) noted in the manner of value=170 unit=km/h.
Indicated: value=190 unit=km/h
